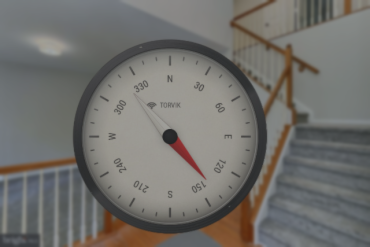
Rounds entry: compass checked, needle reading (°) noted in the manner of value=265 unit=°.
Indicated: value=140 unit=°
